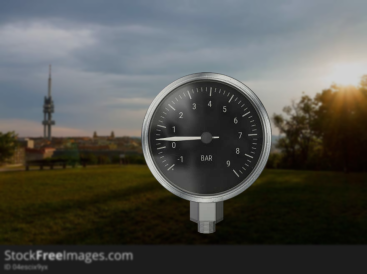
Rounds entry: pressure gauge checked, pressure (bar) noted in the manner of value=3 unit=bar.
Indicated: value=0.4 unit=bar
